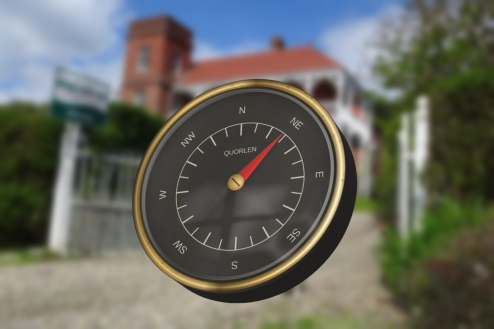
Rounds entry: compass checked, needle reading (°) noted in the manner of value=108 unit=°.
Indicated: value=45 unit=°
